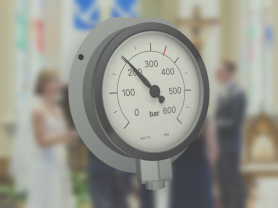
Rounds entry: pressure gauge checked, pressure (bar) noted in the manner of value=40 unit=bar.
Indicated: value=200 unit=bar
